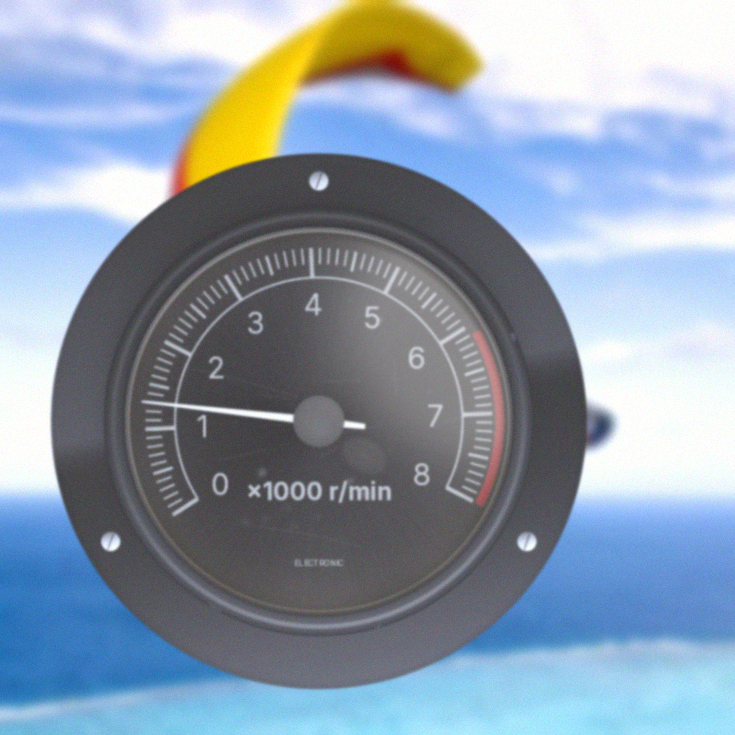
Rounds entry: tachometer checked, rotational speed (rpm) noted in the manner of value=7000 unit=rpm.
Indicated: value=1300 unit=rpm
